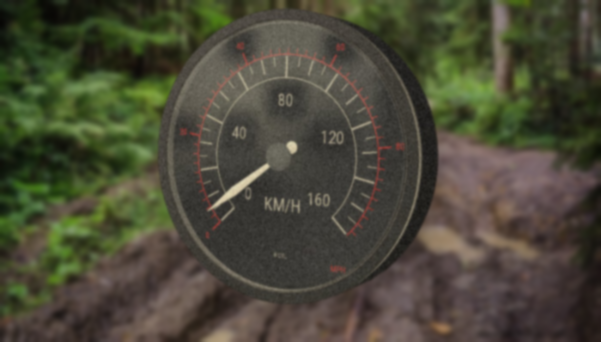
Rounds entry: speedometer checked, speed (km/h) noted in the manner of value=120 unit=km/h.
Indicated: value=5 unit=km/h
